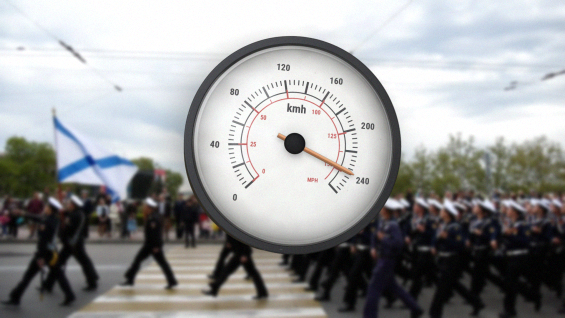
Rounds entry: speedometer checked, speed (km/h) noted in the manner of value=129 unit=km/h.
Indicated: value=240 unit=km/h
